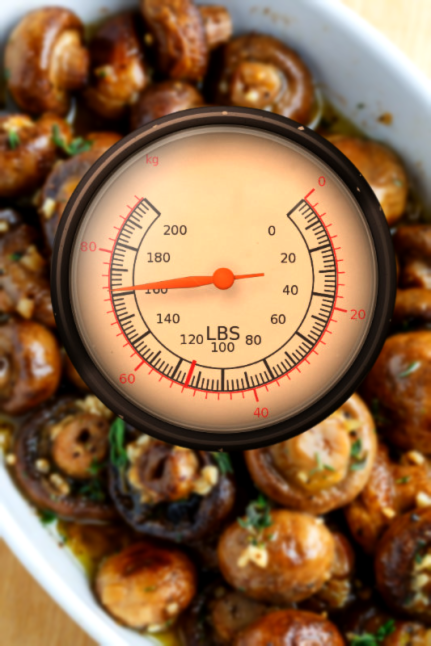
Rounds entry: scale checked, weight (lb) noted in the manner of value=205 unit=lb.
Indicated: value=162 unit=lb
